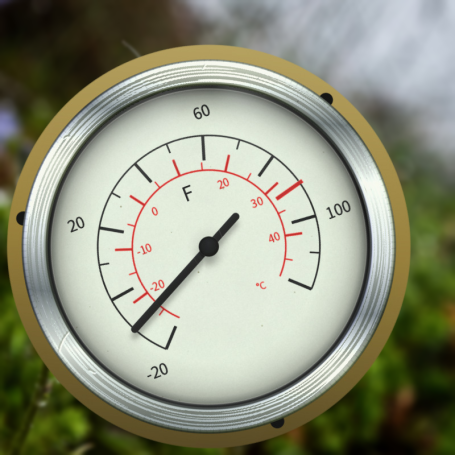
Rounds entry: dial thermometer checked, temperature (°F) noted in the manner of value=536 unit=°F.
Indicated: value=-10 unit=°F
